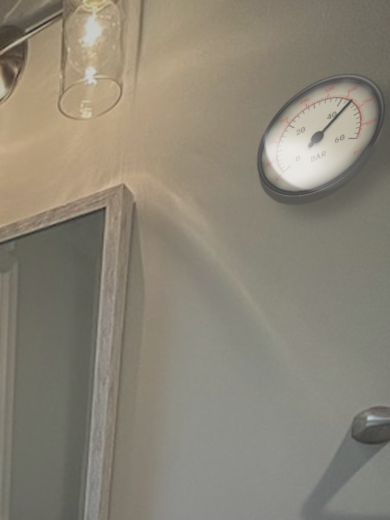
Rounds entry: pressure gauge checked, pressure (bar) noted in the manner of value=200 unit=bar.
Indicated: value=44 unit=bar
